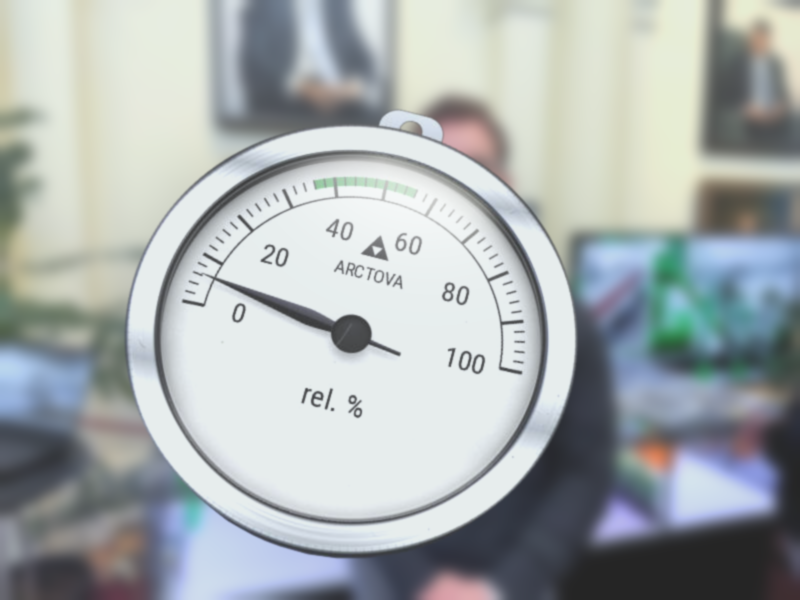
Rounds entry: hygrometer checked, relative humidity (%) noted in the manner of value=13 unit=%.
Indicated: value=6 unit=%
